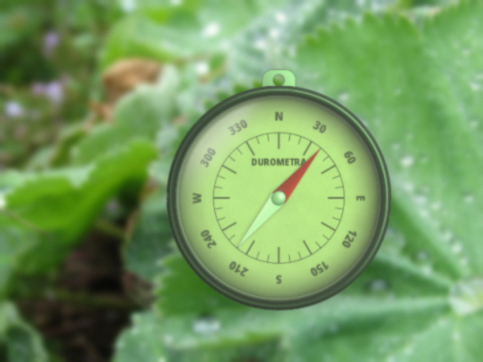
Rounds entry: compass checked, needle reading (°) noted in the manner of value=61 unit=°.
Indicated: value=40 unit=°
